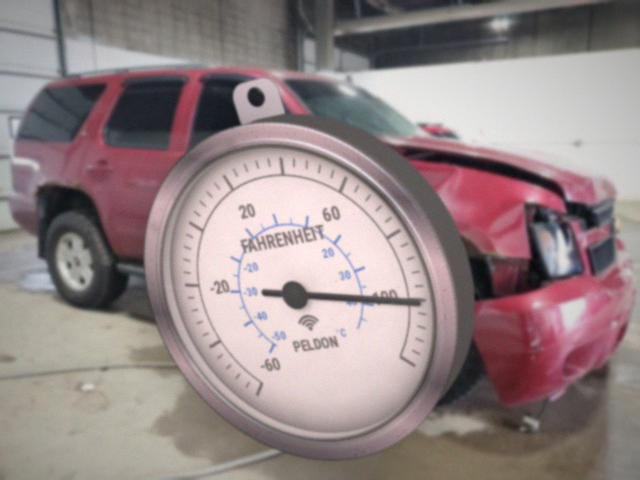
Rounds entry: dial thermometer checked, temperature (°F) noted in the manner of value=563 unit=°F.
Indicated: value=100 unit=°F
